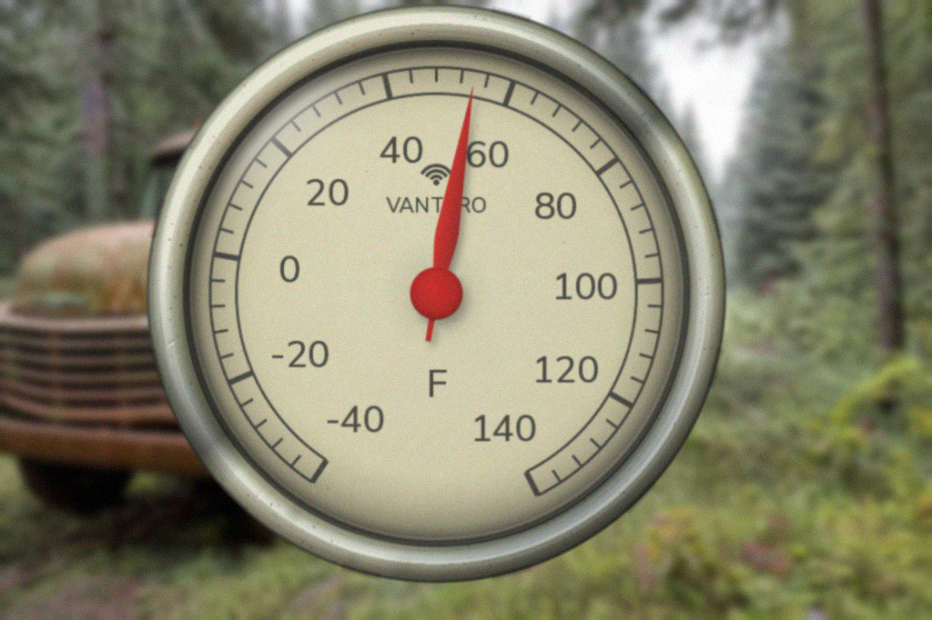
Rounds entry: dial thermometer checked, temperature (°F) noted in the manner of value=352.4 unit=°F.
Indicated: value=54 unit=°F
